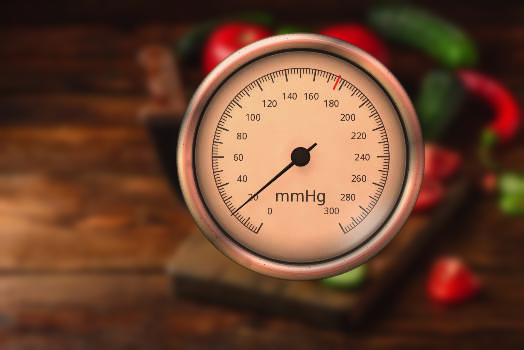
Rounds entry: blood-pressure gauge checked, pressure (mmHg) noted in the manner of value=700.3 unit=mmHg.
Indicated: value=20 unit=mmHg
